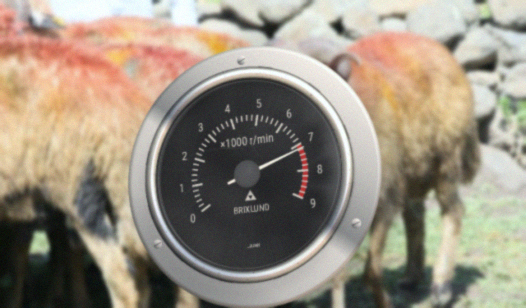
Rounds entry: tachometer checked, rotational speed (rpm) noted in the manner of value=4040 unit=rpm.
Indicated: value=7200 unit=rpm
